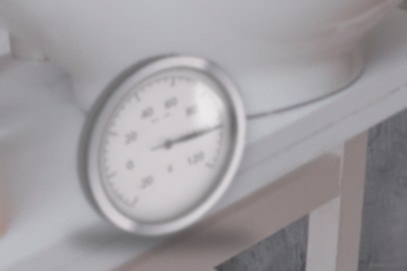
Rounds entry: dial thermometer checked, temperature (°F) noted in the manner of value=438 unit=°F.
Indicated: value=100 unit=°F
